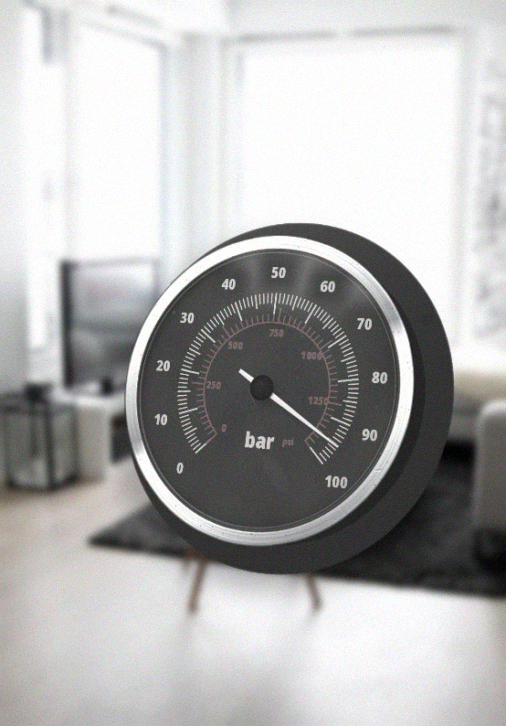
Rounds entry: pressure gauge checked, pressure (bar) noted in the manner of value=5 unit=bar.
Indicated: value=95 unit=bar
